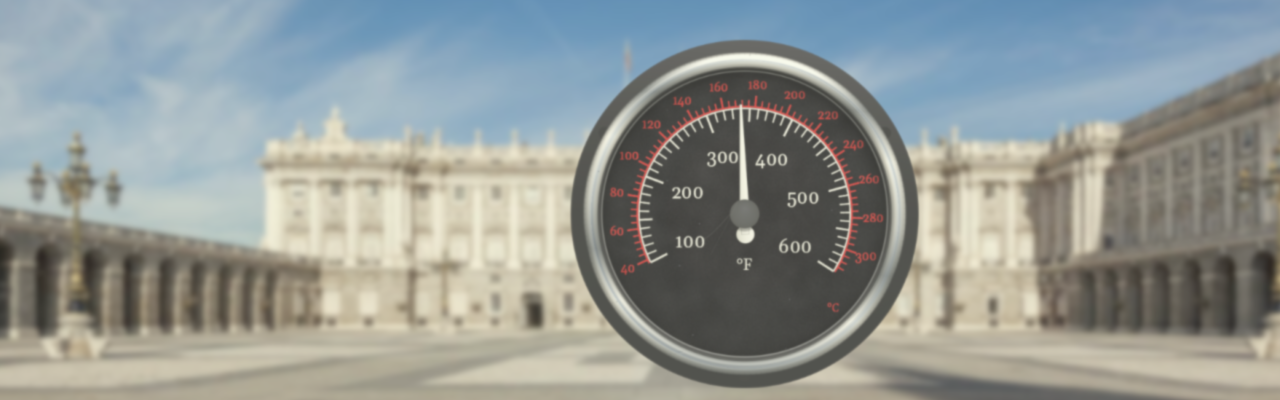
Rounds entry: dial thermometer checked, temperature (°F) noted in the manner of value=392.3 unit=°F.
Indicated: value=340 unit=°F
